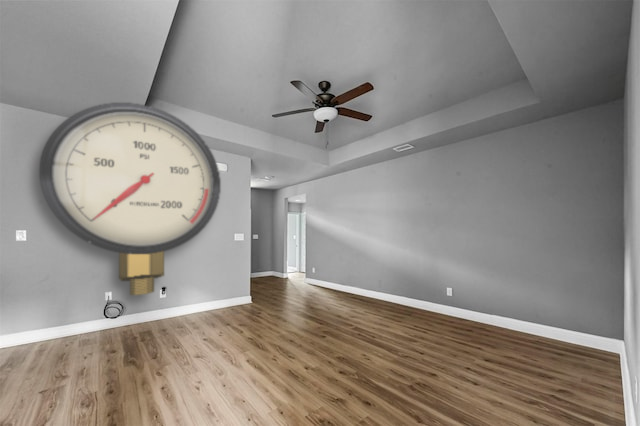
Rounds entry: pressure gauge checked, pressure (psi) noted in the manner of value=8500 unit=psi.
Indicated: value=0 unit=psi
